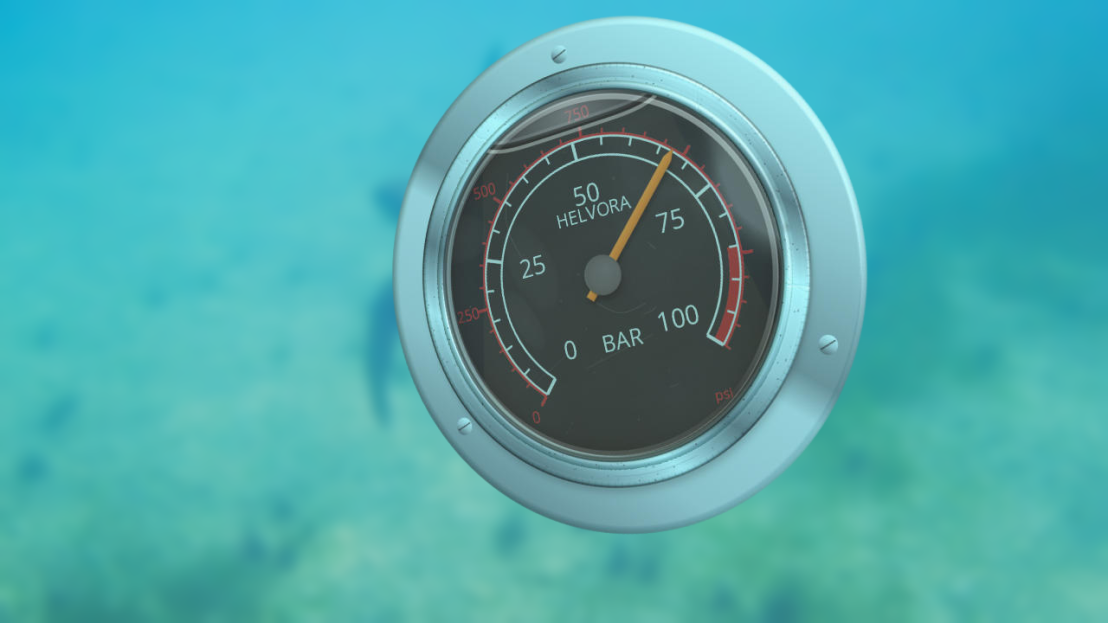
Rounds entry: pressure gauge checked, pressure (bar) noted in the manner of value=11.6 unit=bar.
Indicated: value=67.5 unit=bar
